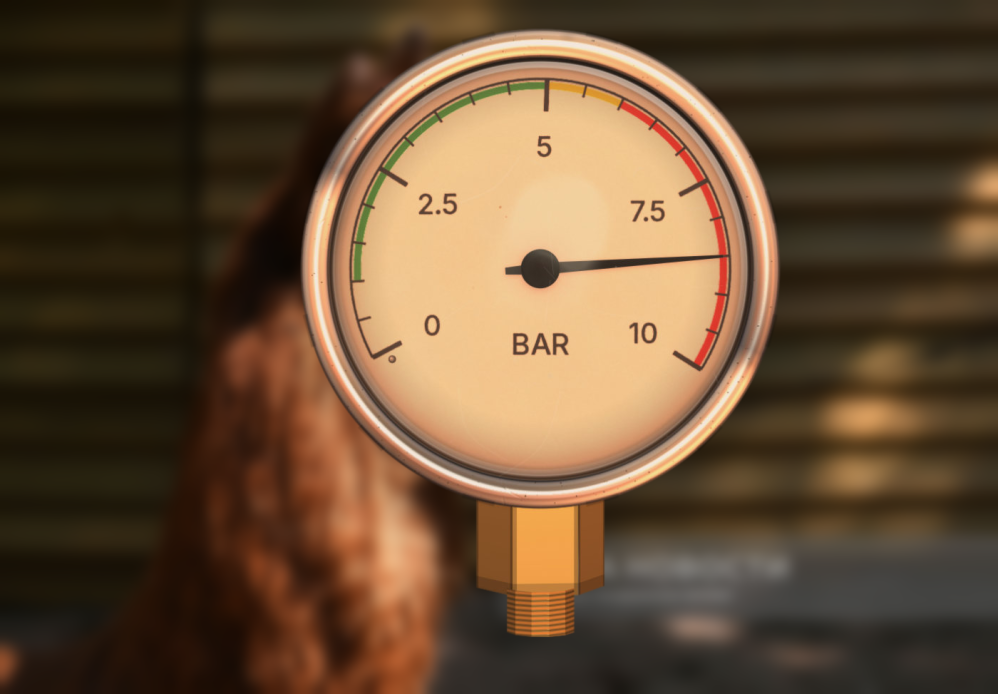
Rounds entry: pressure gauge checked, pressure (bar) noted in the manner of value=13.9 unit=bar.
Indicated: value=8.5 unit=bar
